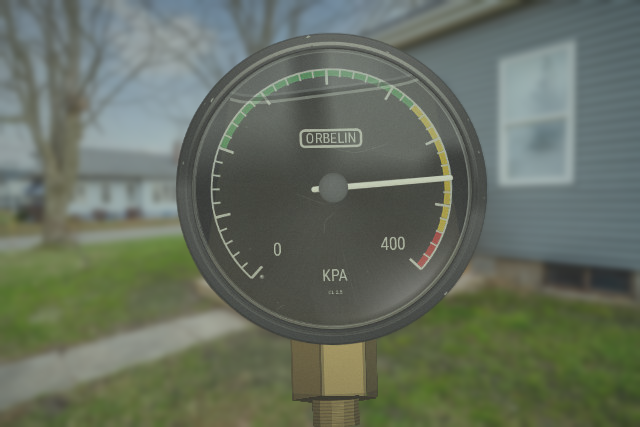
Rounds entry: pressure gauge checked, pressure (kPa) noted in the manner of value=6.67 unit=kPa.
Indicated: value=330 unit=kPa
